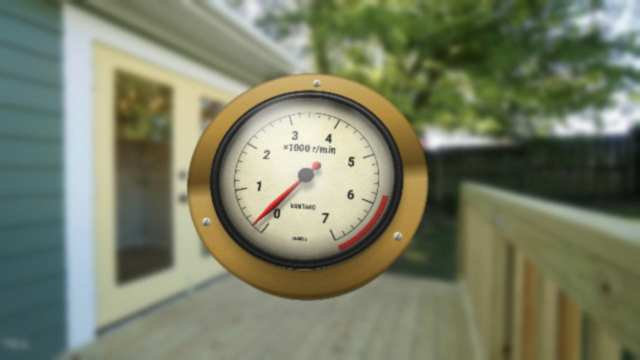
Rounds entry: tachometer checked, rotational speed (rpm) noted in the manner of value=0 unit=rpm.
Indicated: value=200 unit=rpm
